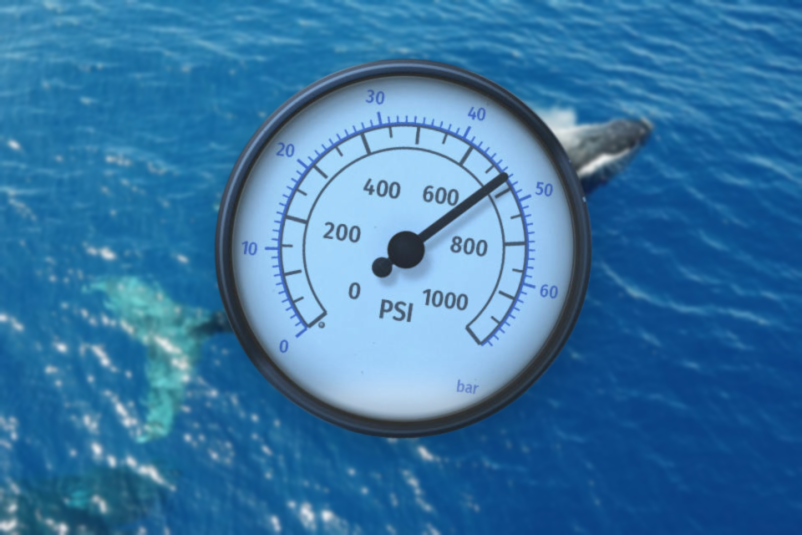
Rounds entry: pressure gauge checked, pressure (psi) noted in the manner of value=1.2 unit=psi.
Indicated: value=675 unit=psi
